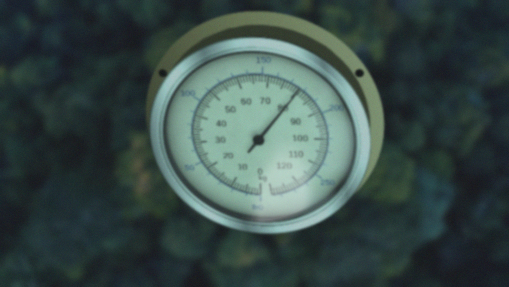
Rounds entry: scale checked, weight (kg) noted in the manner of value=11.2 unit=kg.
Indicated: value=80 unit=kg
